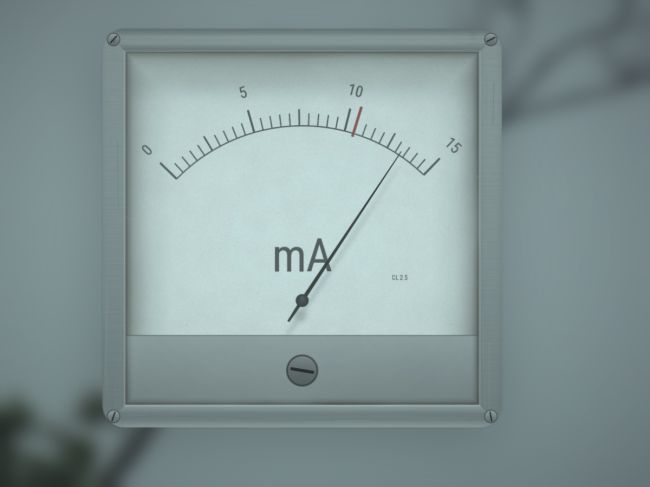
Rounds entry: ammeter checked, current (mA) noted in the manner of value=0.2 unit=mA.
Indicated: value=13.25 unit=mA
